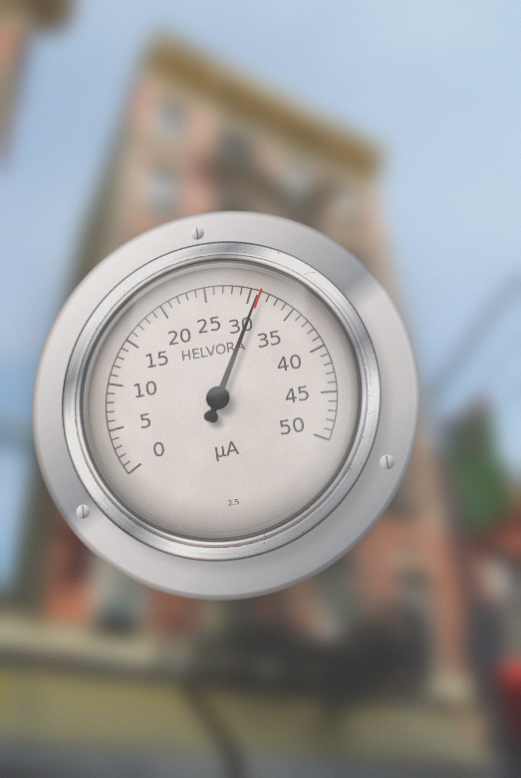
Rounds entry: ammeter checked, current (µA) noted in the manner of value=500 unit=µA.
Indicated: value=31 unit=µA
